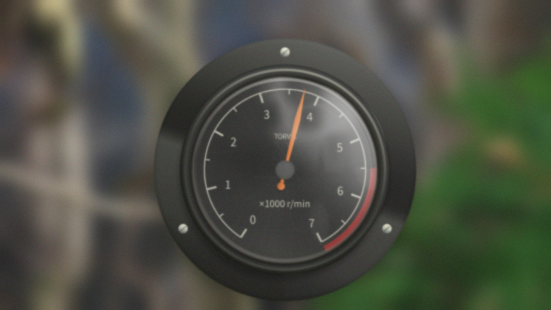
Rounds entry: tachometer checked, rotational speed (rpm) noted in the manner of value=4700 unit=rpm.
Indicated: value=3750 unit=rpm
